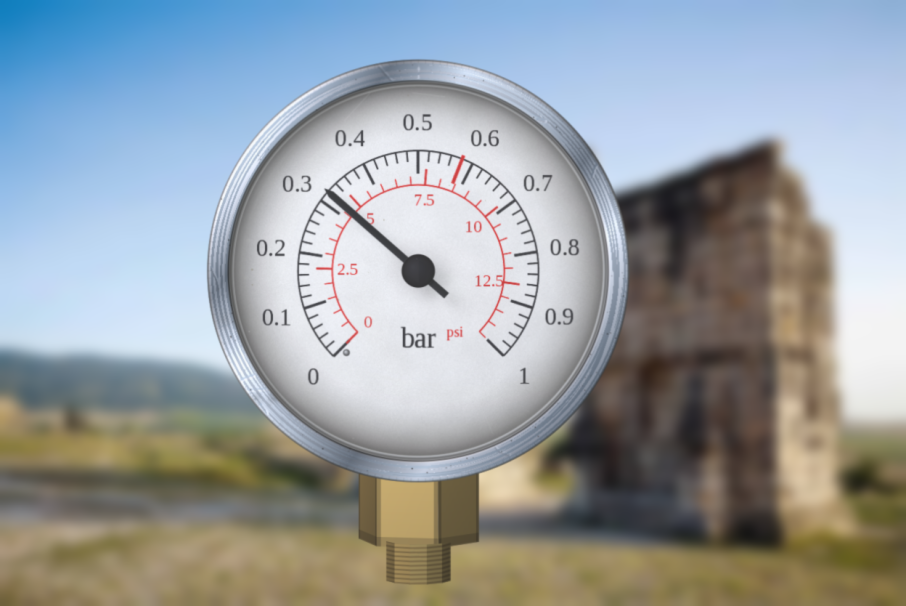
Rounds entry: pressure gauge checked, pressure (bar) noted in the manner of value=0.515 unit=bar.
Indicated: value=0.32 unit=bar
